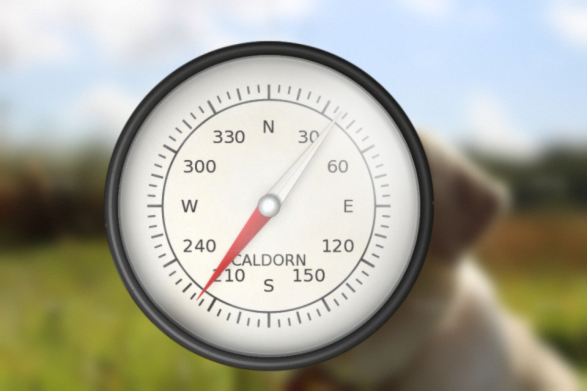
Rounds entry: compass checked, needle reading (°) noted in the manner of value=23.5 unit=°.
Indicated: value=217.5 unit=°
